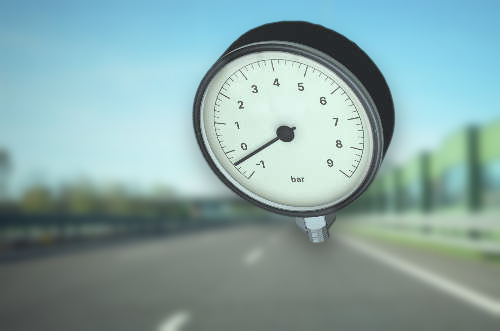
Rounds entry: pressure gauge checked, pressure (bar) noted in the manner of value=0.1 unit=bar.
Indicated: value=-0.4 unit=bar
